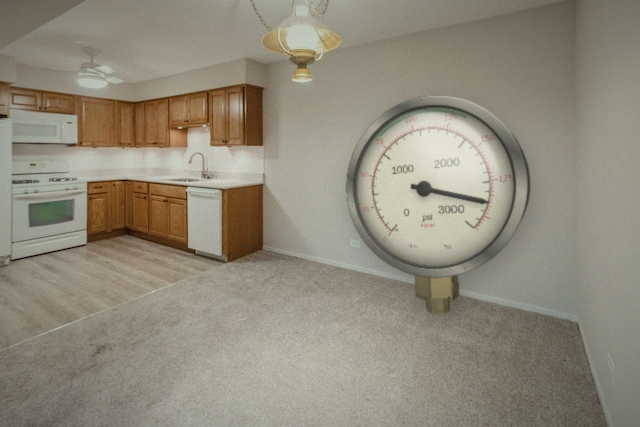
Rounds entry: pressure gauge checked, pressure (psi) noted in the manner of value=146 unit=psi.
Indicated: value=2700 unit=psi
